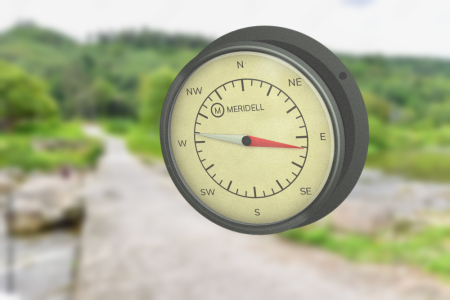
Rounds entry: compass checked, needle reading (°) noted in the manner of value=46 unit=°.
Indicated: value=100 unit=°
